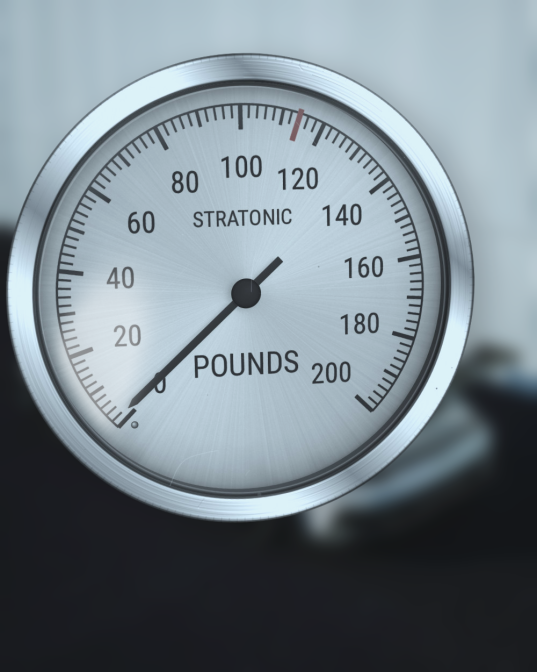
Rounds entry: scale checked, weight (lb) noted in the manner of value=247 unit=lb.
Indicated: value=2 unit=lb
